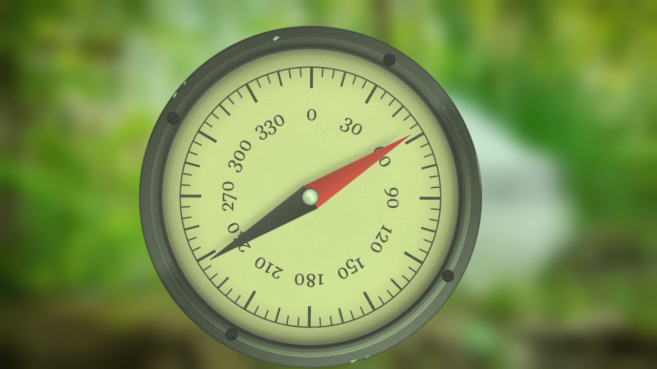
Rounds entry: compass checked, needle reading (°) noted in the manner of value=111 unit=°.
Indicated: value=57.5 unit=°
